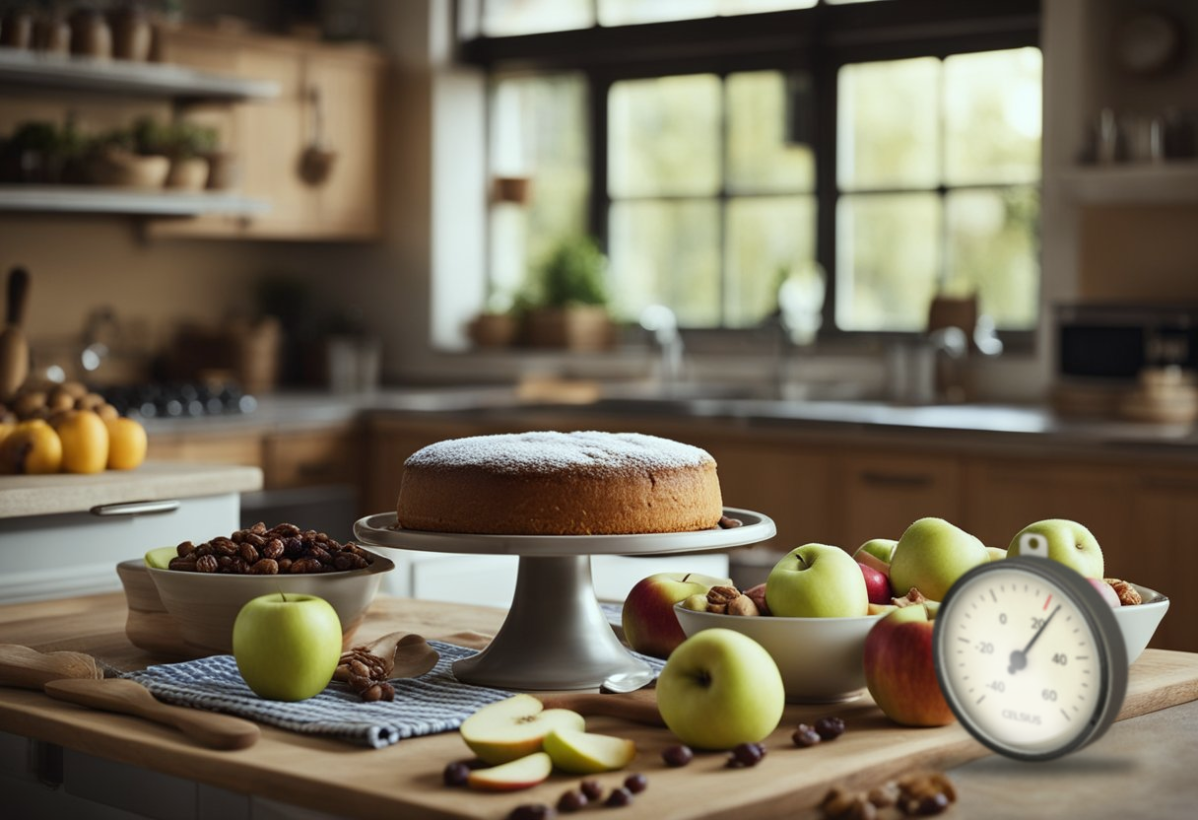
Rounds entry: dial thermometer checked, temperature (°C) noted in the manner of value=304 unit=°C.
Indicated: value=24 unit=°C
